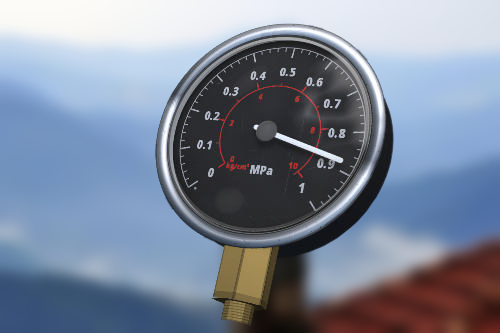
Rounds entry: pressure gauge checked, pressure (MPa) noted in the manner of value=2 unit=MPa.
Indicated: value=0.88 unit=MPa
